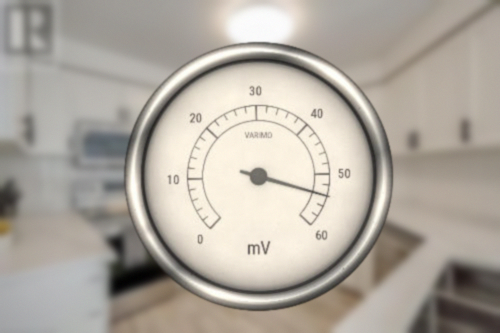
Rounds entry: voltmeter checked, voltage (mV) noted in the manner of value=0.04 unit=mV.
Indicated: value=54 unit=mV
